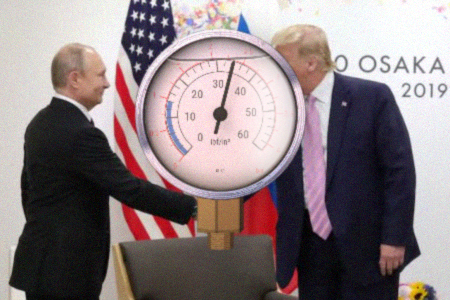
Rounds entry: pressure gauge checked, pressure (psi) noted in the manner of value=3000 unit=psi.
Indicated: value=34 unit=psi
